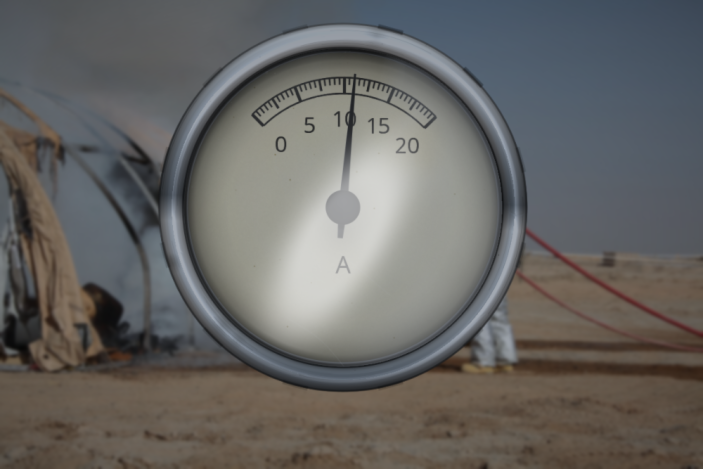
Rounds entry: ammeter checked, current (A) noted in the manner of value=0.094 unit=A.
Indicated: value=11 unit=A
